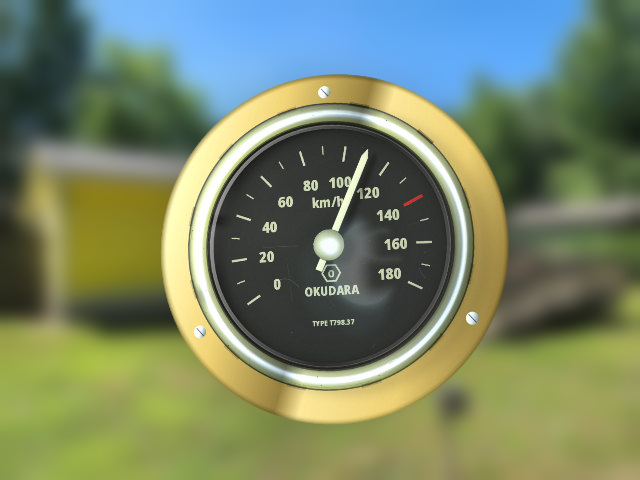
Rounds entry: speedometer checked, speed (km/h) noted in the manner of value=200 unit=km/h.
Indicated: value=110 unit=km/h
